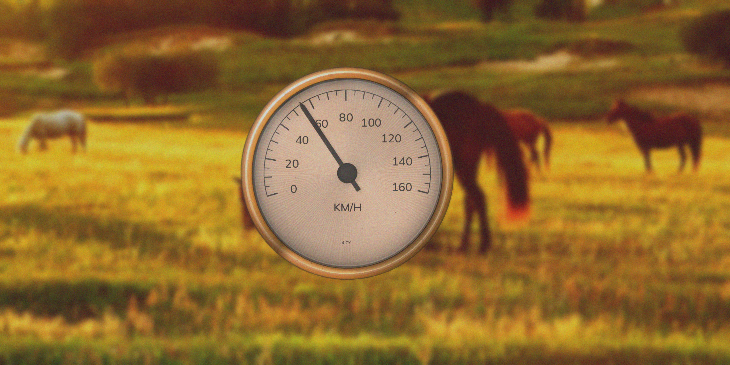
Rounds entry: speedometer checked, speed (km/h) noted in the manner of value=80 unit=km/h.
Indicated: value=55 unit=km/h
